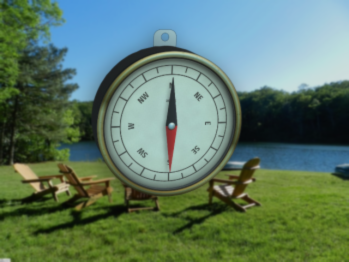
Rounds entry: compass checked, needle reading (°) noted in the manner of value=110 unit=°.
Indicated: value=180 unit=°
